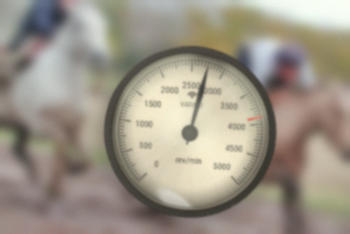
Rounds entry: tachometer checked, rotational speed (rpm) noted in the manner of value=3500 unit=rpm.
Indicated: value=2750 unit=rpm
